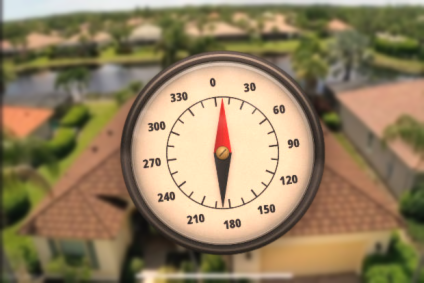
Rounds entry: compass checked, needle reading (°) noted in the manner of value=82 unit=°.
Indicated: value=7.5 unit=°
